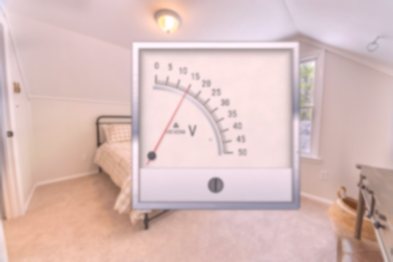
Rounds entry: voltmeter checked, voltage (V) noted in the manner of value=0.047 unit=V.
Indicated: value=15 unit=V
